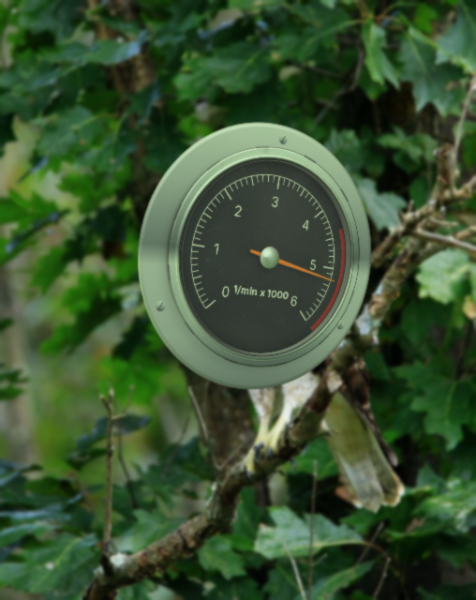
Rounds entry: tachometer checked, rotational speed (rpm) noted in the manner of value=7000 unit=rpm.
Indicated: value=5200 unit=rpm
